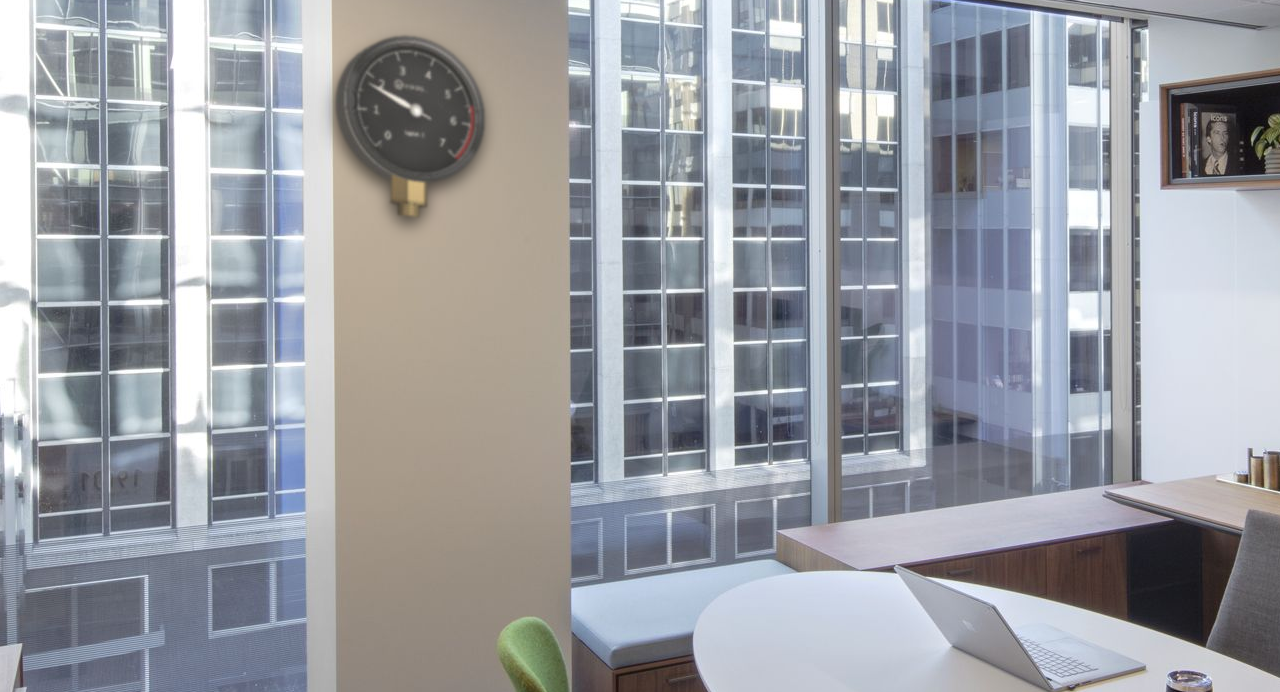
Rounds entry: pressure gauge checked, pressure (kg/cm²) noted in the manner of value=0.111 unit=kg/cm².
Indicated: value=1.75 unit=kg/cm²
